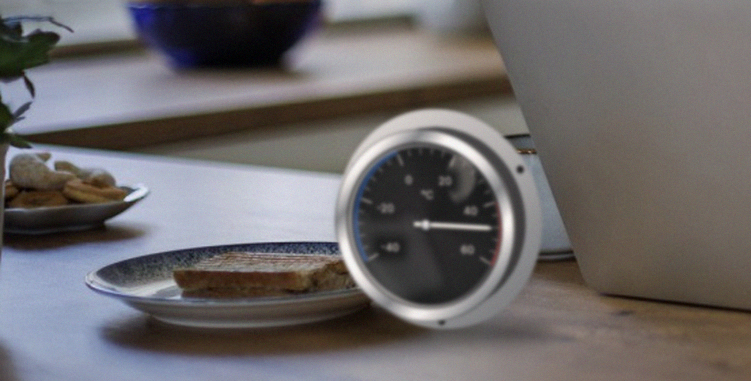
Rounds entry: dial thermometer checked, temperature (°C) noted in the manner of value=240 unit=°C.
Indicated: value=48 unit=°C
